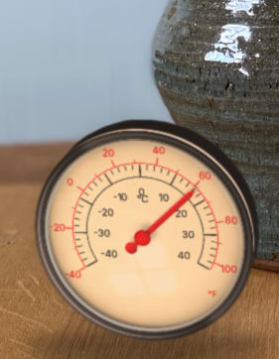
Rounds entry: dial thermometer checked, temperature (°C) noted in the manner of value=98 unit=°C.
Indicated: value=16 unit=°C
